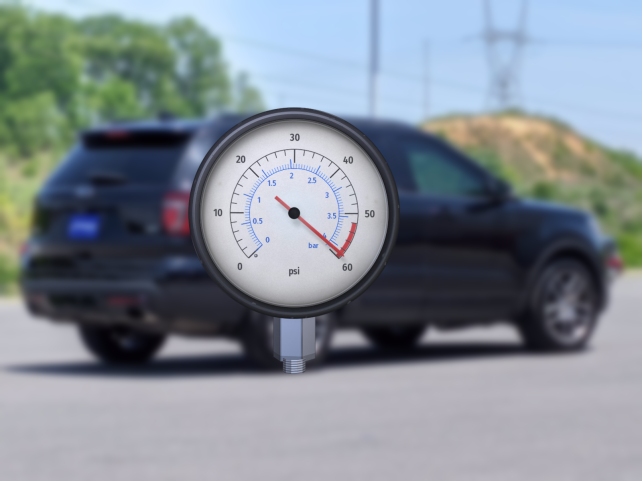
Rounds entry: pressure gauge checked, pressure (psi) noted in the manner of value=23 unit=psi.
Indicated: value=59 unit=psi
